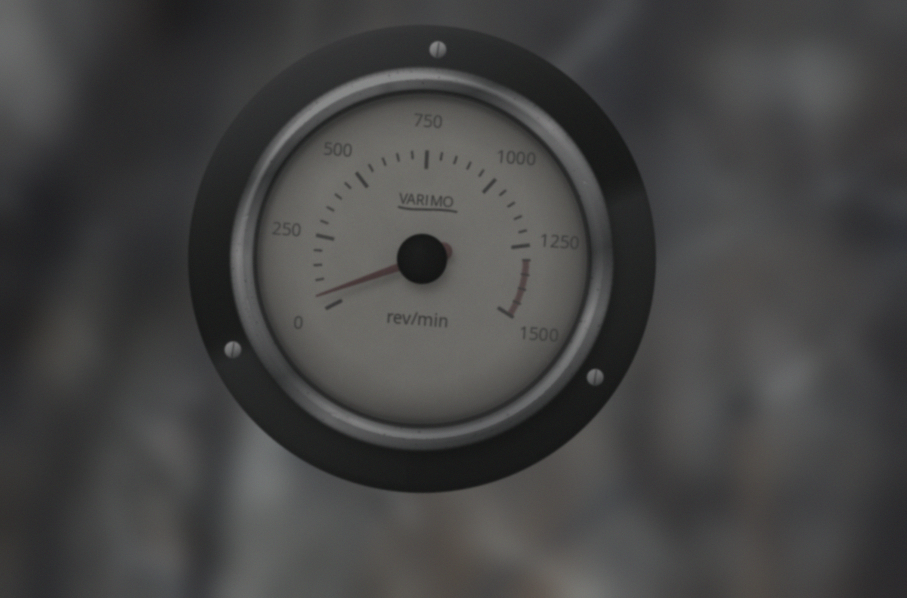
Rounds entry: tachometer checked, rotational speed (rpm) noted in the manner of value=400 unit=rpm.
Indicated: value=50 unit=rpm
